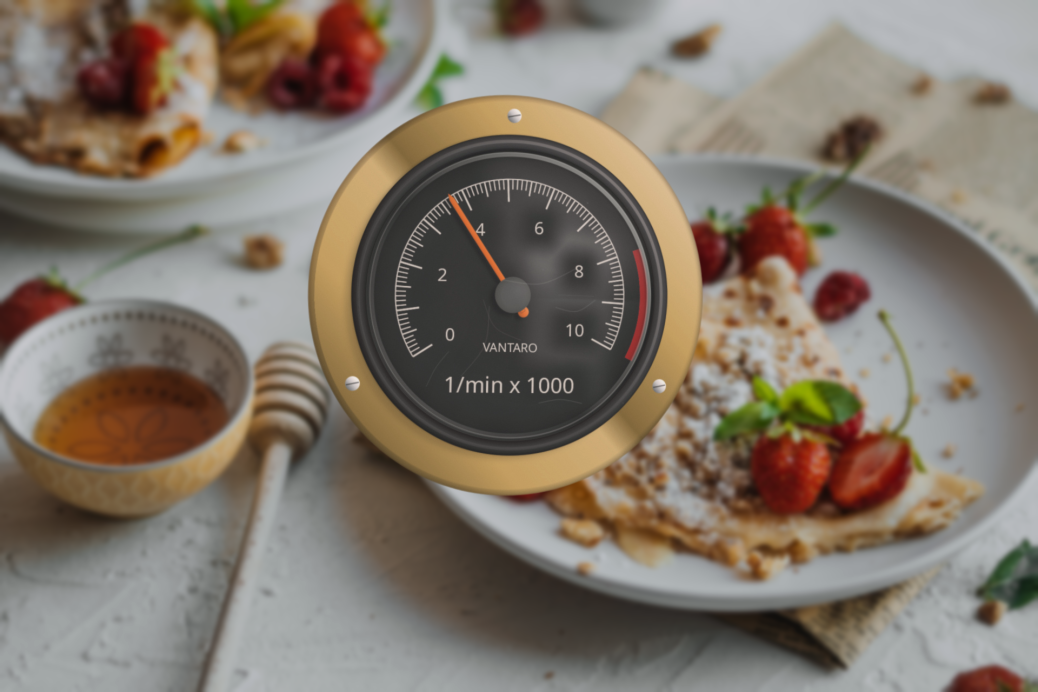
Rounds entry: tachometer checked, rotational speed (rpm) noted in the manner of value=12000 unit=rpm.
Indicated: value=3700 unit=rpm
